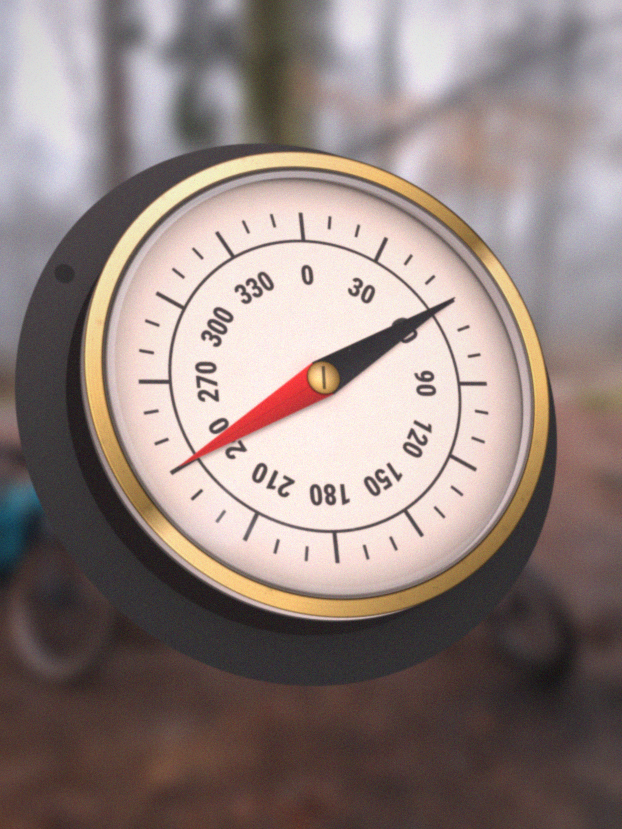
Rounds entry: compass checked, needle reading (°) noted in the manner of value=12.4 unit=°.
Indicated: value=240 unit=°
